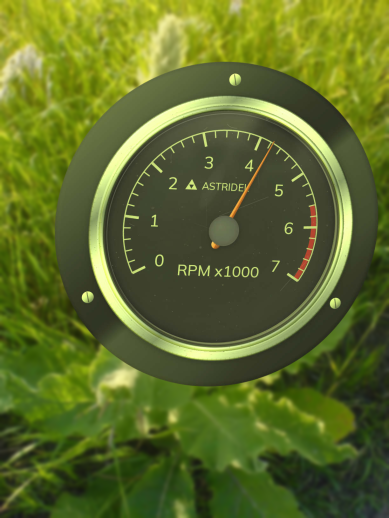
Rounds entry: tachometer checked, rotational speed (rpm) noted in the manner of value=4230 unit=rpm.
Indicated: value=4200 unit=rpm
